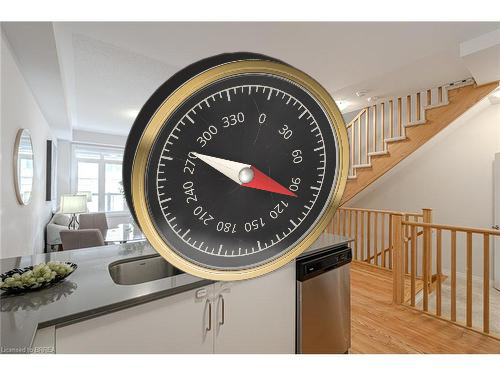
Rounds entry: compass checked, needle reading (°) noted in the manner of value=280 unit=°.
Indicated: value=100 unit=°
